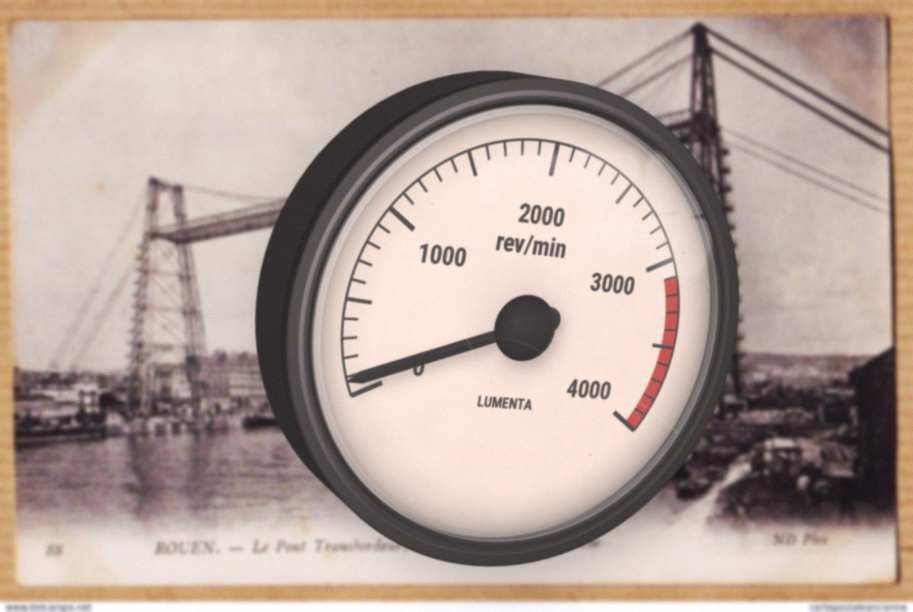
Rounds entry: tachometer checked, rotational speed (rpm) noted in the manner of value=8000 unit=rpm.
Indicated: value=100 unit=rpm
